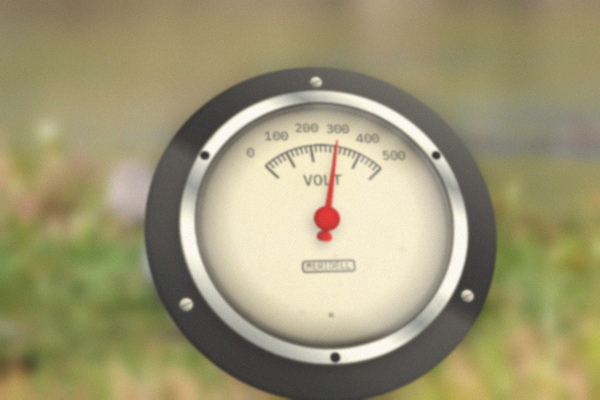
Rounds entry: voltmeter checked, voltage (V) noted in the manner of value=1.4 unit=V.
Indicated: value=300 unit=V
